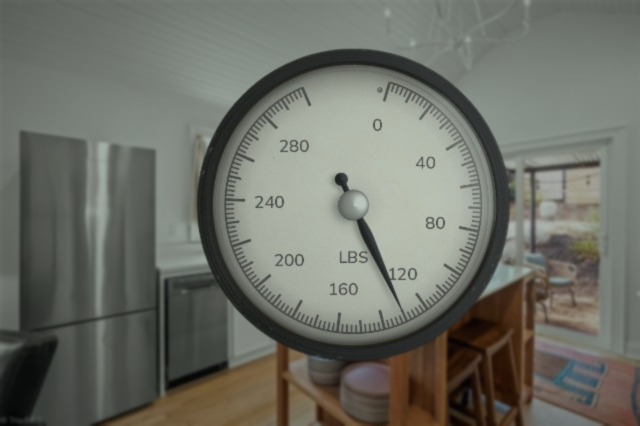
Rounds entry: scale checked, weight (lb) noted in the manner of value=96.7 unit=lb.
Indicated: value=130 unit=lb
